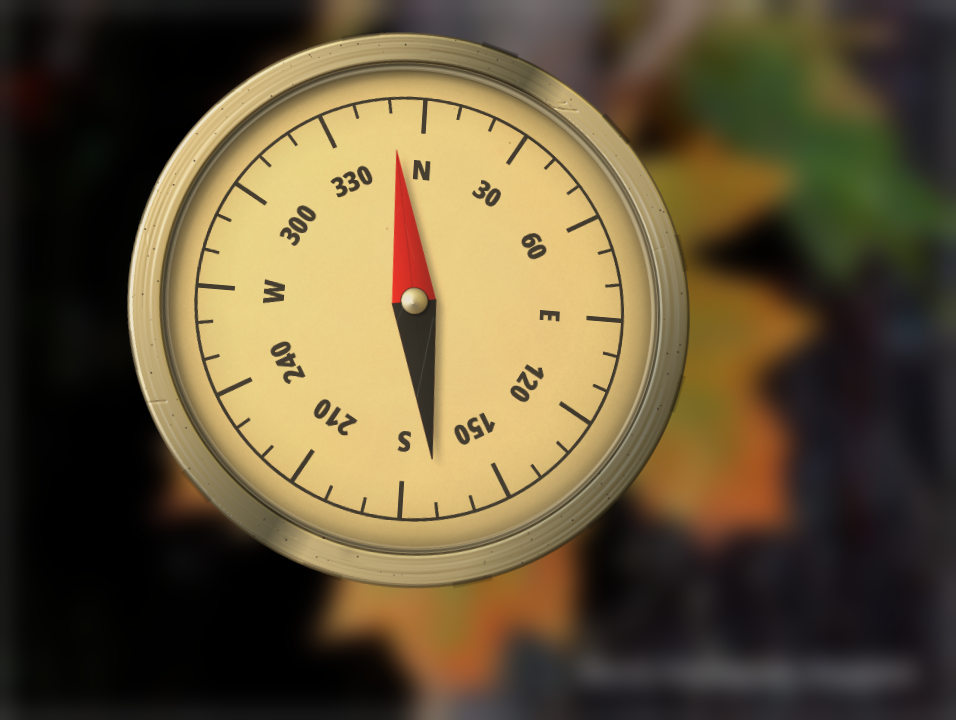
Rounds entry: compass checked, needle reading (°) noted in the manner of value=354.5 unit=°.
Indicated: value=350 unit=°
